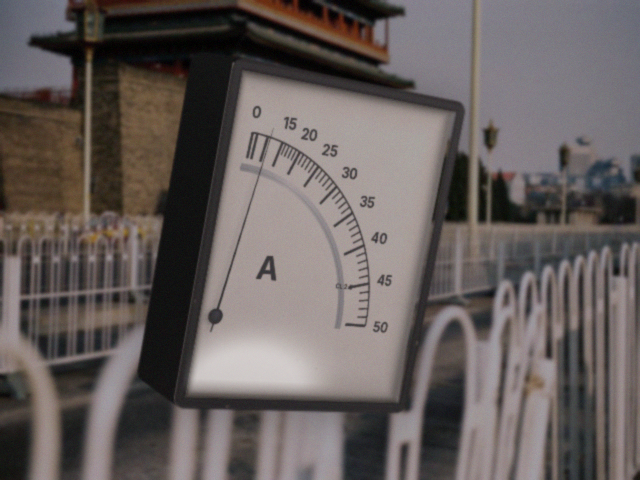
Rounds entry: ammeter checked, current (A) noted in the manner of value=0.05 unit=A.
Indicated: value=10 unit=A
